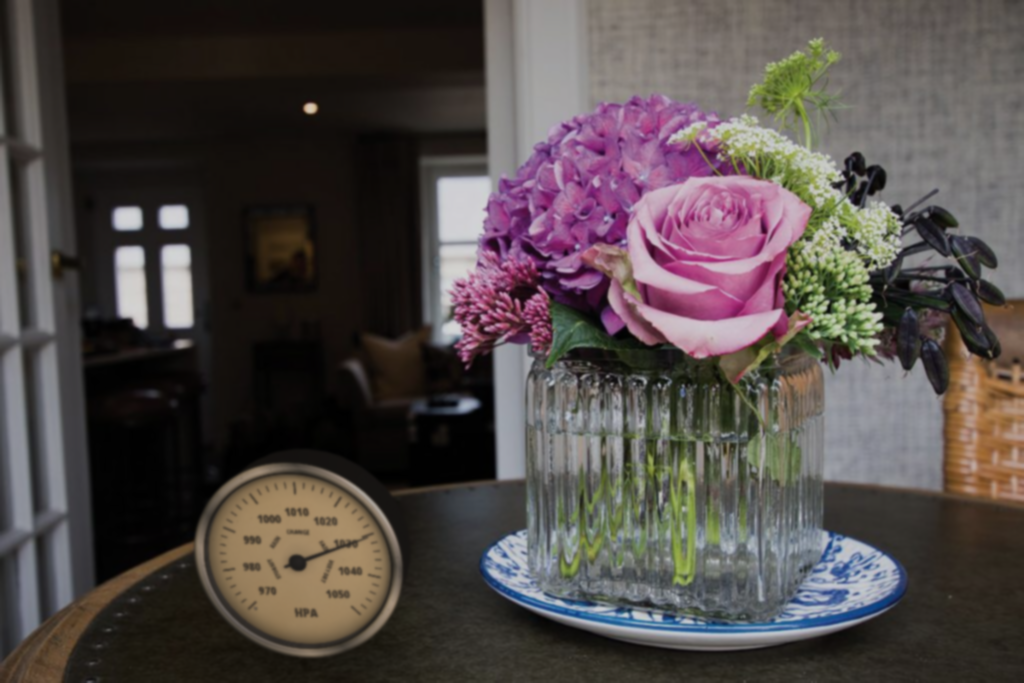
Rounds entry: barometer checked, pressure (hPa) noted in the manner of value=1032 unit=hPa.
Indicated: value=1030 unit=hPa
